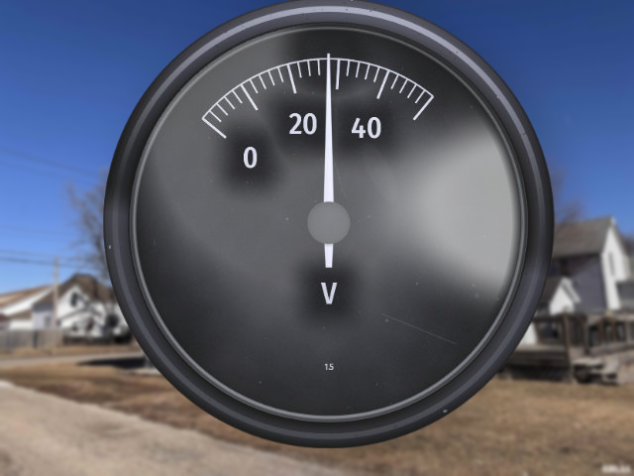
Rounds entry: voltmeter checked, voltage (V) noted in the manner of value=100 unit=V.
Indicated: value=28 unit=V
